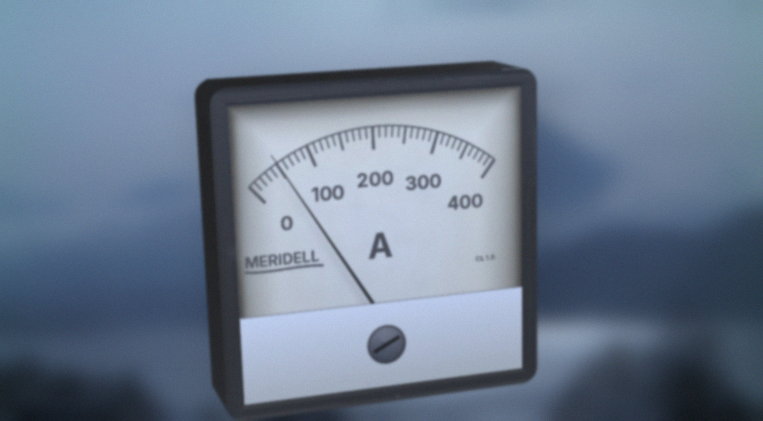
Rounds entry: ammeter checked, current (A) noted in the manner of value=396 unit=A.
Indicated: value=50 unit=A
